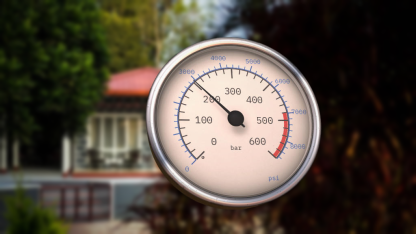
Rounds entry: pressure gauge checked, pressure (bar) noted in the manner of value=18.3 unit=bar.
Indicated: value=200 unit=bar
